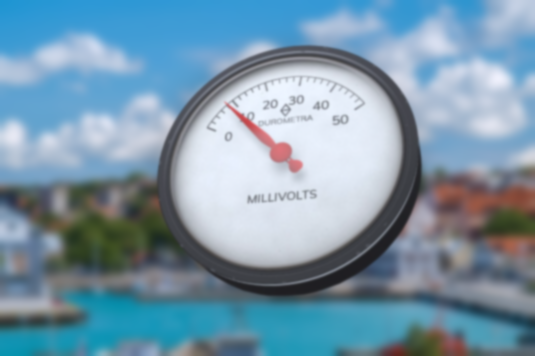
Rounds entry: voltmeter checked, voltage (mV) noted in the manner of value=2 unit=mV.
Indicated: value=8 unit=mV
